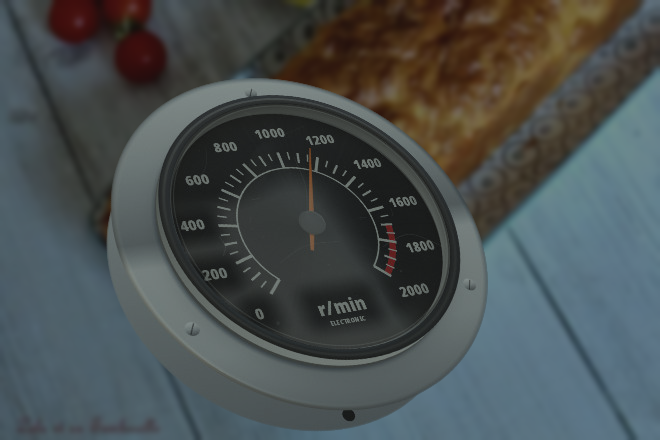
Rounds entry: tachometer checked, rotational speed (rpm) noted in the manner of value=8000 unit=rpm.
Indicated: value=1150 unit=rpm
